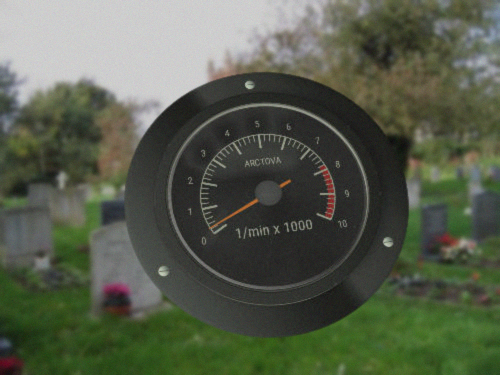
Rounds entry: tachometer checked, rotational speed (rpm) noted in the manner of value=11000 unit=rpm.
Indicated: value=200 unit=rpm
